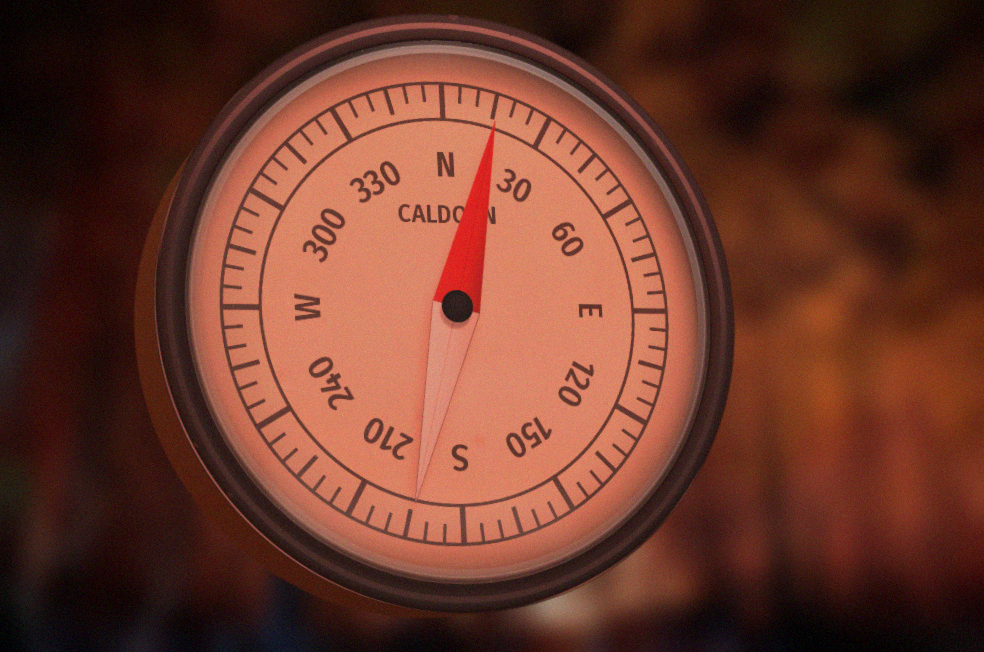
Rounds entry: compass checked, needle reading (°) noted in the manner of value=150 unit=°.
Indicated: value=15 unit=°
